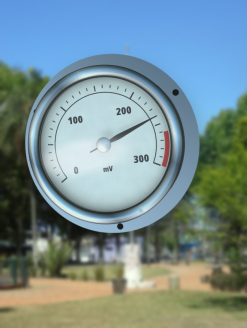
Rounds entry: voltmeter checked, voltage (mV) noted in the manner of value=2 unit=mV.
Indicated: value=240 unit=mV
